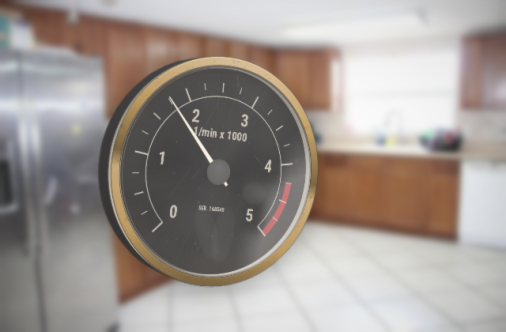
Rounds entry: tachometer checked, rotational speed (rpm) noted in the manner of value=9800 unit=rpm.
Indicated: value=1750 unit=rpm
